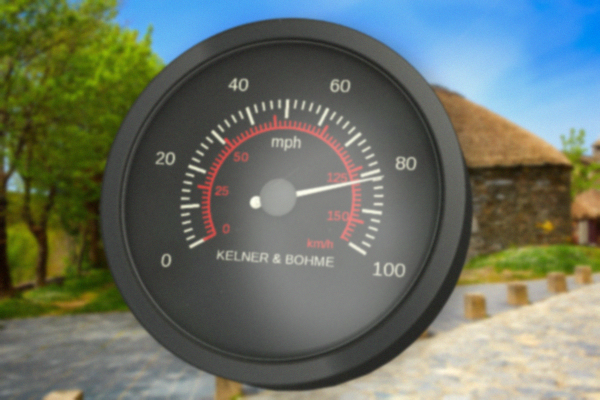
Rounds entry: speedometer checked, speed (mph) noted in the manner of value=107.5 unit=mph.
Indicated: value=82 unit=mph
